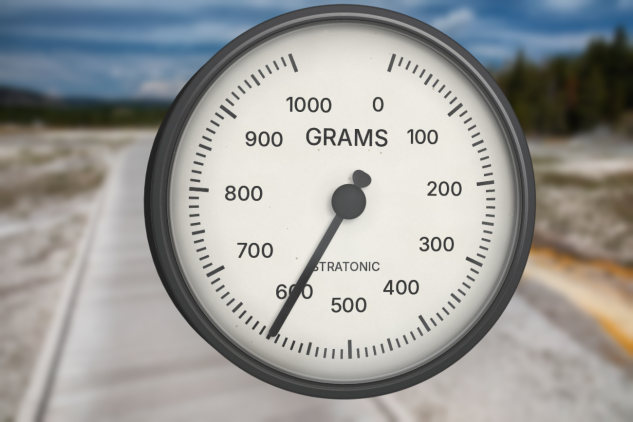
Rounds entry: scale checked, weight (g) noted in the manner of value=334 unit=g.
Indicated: value=600 unit=g
